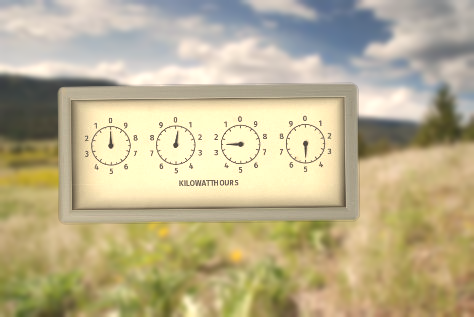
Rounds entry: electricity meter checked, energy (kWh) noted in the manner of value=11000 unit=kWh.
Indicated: value=25 unit=kWh
